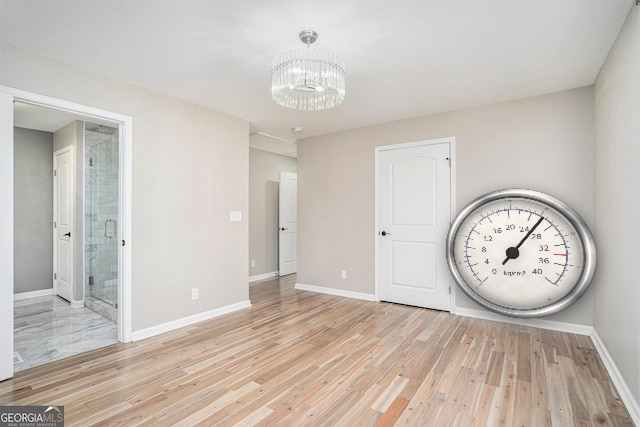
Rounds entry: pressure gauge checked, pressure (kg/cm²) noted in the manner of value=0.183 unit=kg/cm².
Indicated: value=26 unit=kg/cm²
